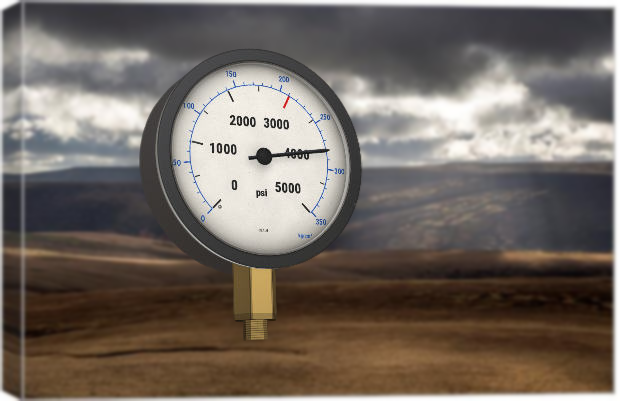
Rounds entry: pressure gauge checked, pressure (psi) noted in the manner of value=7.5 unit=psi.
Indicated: value=4000 unit=psi
